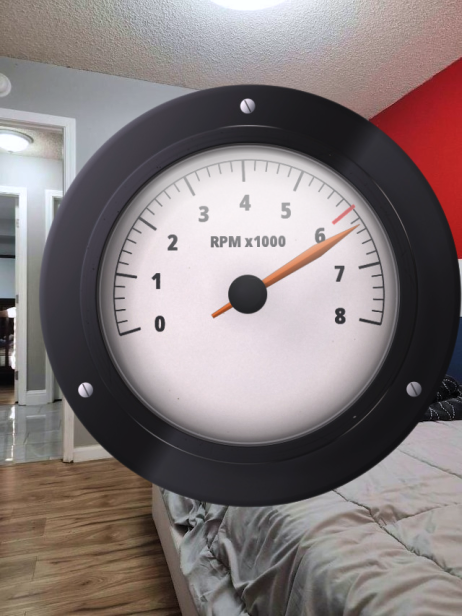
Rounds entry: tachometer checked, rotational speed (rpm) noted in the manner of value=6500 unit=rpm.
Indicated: value=6300 unit=rpm
